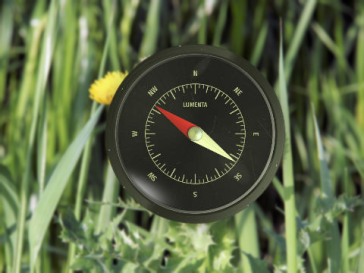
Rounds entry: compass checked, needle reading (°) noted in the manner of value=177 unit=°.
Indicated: value=305 unit=°
